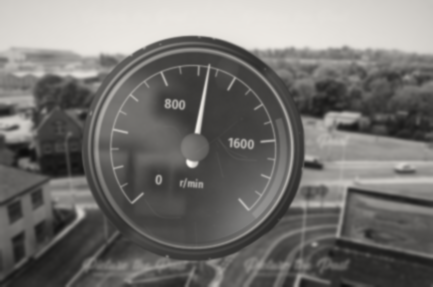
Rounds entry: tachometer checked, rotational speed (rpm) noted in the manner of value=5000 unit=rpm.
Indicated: value=1050 unit=rpm
